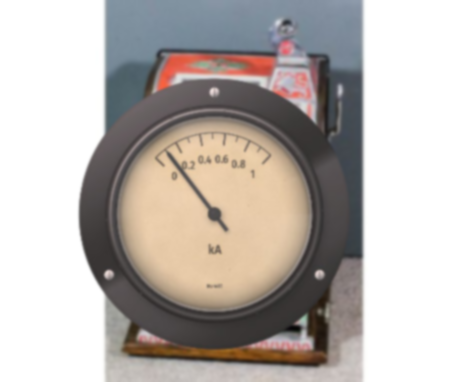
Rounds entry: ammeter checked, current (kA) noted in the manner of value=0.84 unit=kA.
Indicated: value=0.1 unit=kA
